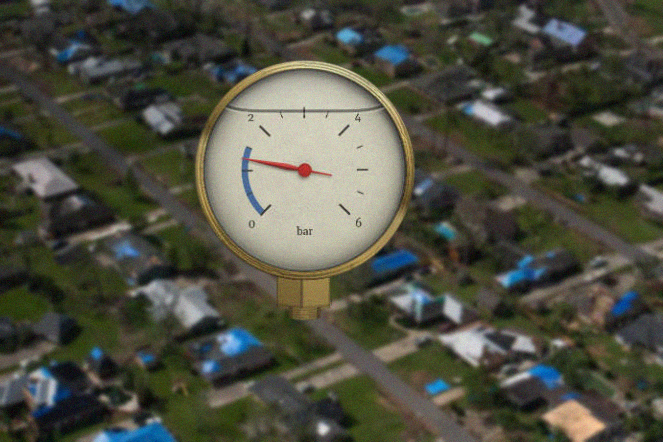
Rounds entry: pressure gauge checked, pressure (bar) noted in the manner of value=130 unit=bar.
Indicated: value=1.25 unit=bar
